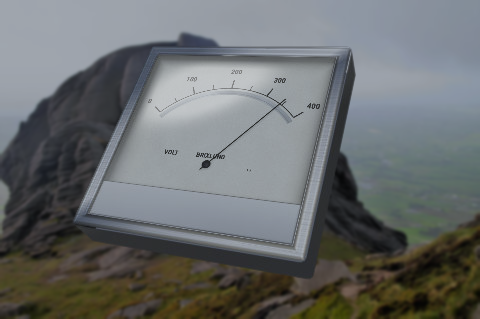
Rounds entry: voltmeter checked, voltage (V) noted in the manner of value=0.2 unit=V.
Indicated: value=350 unit=V
